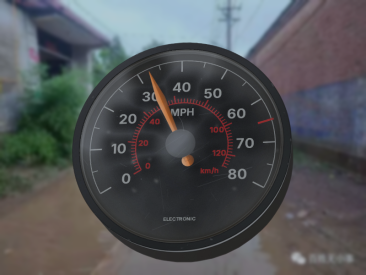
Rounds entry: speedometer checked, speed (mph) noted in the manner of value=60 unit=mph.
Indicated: value=32.5 unit=mph
